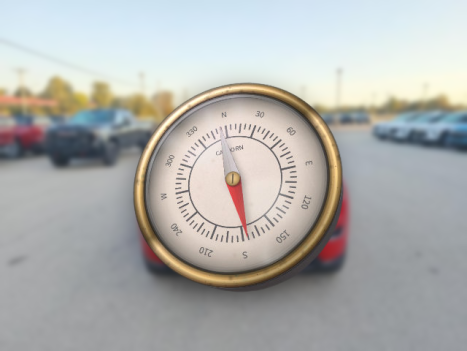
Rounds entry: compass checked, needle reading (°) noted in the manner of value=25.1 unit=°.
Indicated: value=175 unit=°
